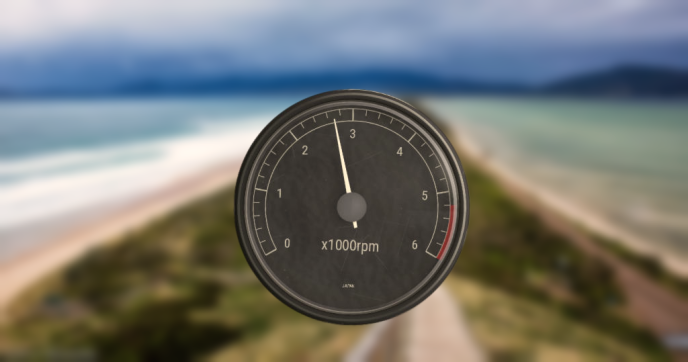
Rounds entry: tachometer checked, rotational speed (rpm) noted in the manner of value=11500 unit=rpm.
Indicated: value=2700 unit=rpm
